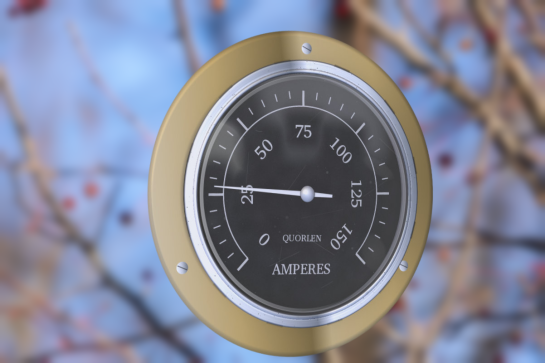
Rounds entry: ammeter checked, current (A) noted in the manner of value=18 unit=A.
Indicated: value=27.5 unit=A
